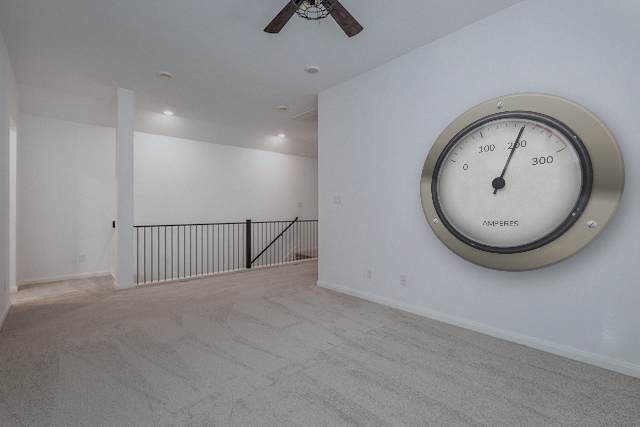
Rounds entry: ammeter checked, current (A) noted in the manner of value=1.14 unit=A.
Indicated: value=200 unit=A
